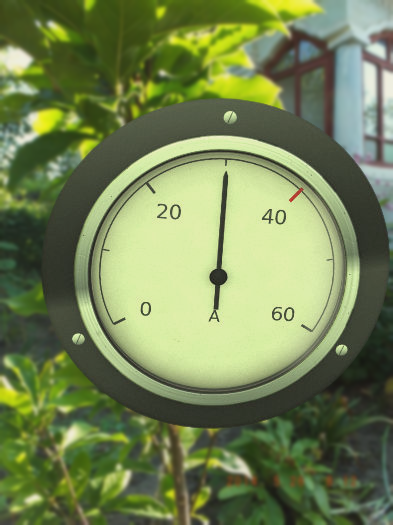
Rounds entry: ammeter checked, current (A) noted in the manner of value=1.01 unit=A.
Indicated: value=30 unit=A
